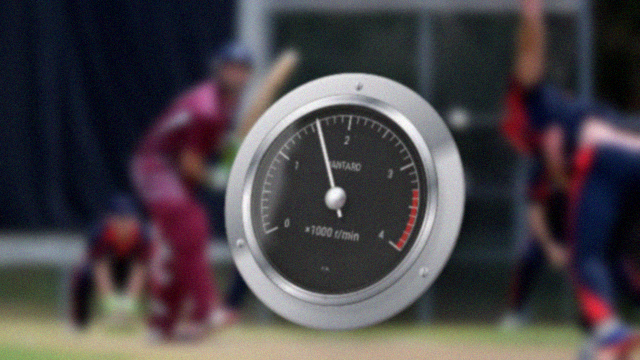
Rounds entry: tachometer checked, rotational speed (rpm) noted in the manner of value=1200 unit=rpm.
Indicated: value=1600 unit=rpm
